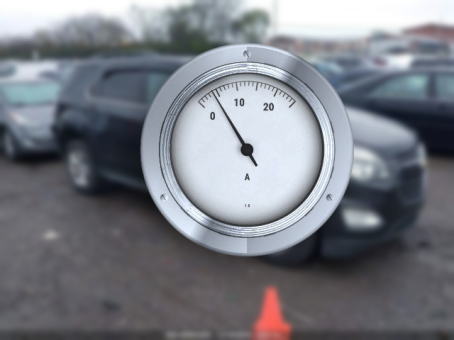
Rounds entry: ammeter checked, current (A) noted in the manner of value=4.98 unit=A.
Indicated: value=4 unit=A
